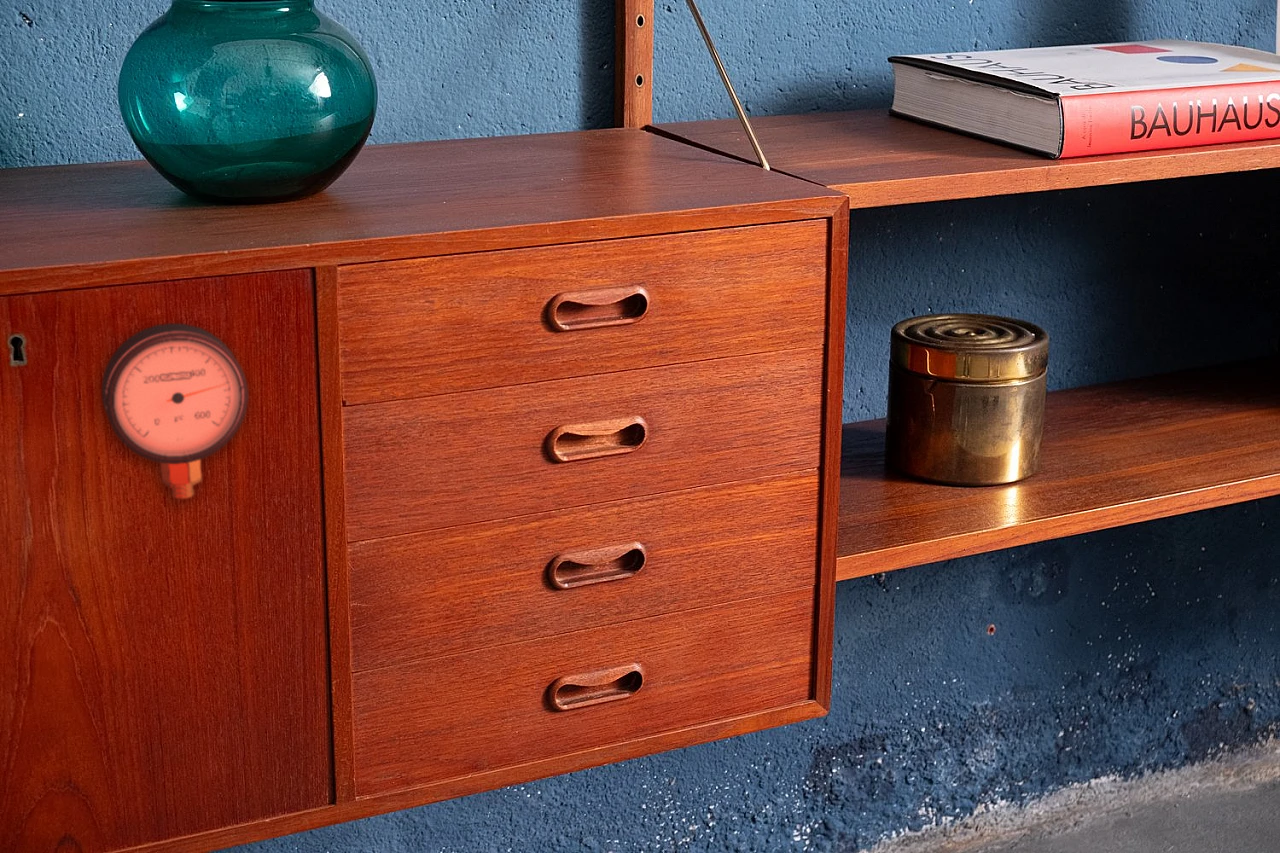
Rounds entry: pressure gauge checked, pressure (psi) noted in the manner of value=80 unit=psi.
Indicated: value=480 unit=psi
